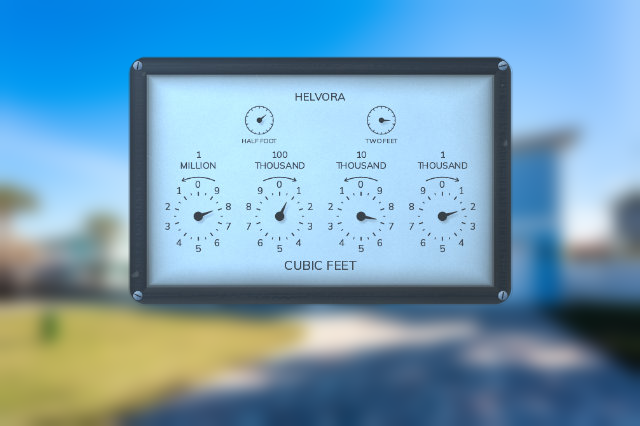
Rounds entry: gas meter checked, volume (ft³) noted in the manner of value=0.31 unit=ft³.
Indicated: value=807200 unit=ft³
